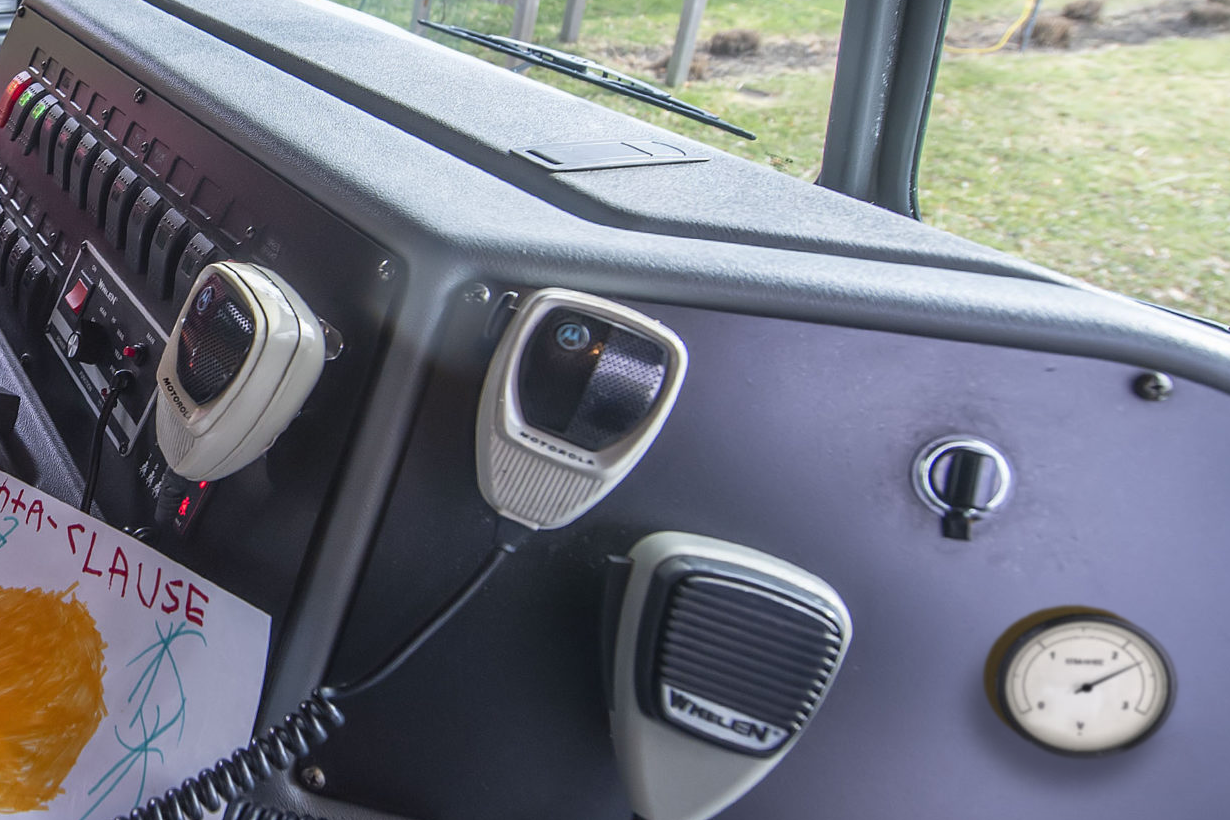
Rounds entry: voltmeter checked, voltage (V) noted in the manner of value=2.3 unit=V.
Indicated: value=2.25 unit=V
